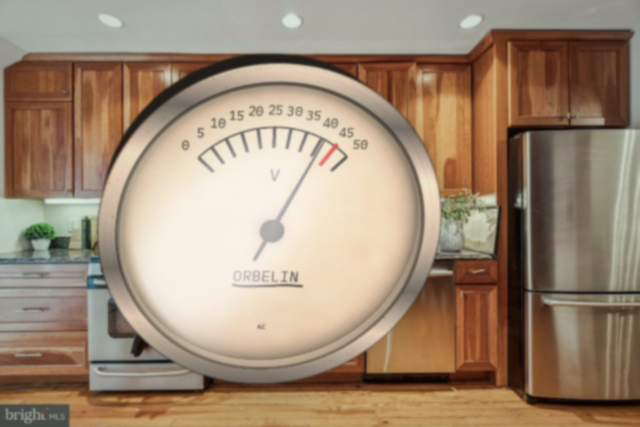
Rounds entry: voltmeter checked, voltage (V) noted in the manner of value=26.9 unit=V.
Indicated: value=40 unit=V
